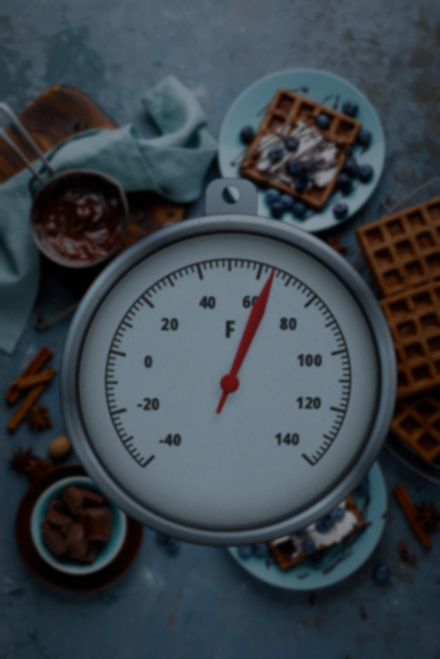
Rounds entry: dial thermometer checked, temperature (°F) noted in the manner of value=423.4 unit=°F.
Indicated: value=64 unit=°F
